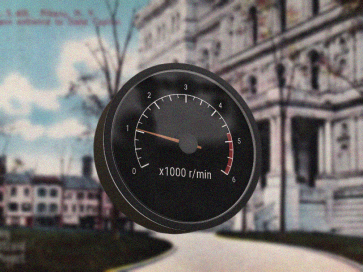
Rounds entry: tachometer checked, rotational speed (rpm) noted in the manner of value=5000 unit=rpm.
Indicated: value=1000 unit=rpm
